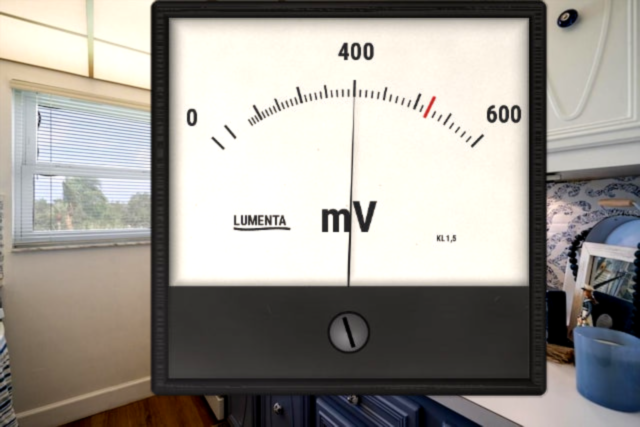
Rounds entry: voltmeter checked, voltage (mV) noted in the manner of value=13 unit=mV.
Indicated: value=400 unit=mV
